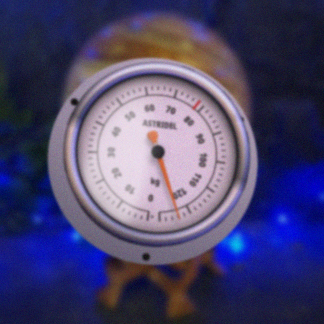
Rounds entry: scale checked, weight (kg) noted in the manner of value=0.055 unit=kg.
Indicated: value=124 unit=kg
